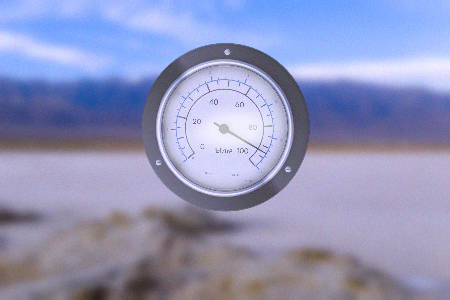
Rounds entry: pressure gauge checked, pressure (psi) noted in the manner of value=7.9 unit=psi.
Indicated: value=92.5 unit=psi
